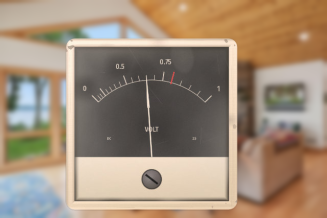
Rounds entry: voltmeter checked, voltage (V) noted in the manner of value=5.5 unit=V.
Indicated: value=0.65 unit=V
